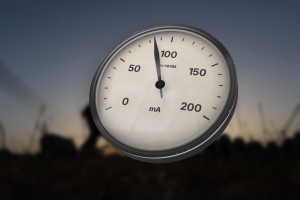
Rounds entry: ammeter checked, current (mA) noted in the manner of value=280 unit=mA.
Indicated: value=85 unit=mA
